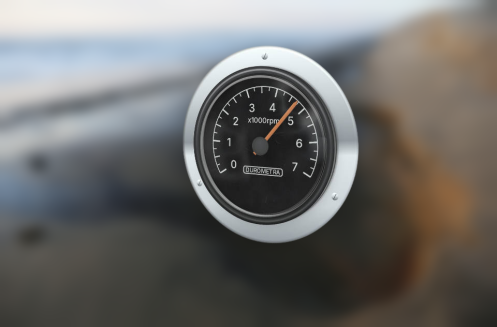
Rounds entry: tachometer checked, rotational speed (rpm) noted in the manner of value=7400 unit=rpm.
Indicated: value=4750 unit=rpm
